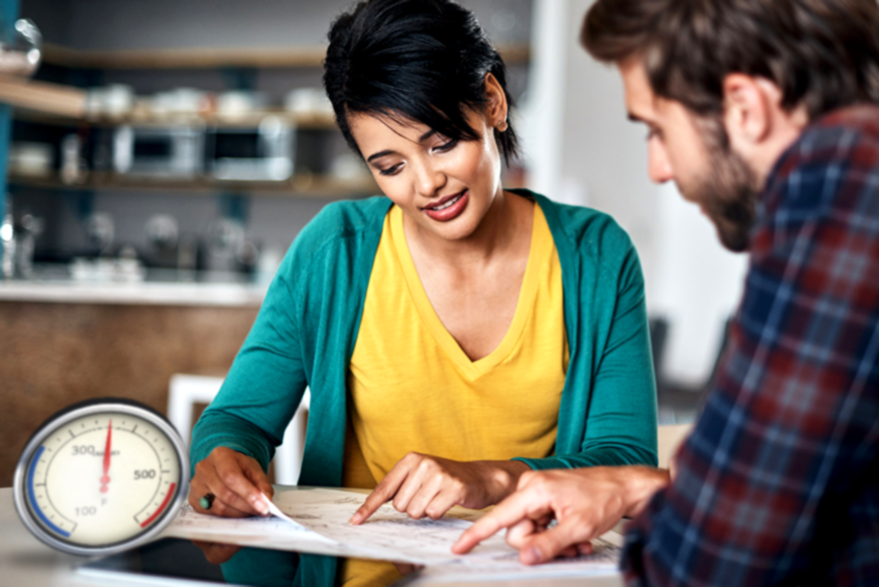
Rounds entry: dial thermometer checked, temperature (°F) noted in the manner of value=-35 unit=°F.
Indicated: value=360 unit=°F
